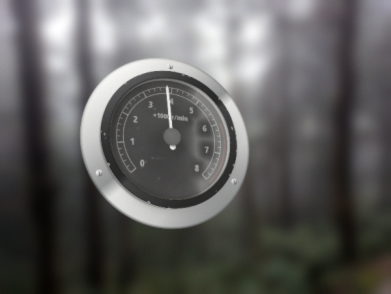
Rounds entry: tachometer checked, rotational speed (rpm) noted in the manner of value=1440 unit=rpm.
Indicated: value=3800 unit=rpm
